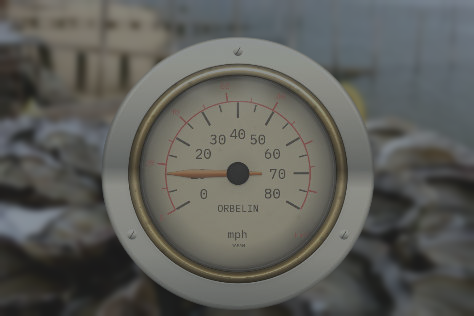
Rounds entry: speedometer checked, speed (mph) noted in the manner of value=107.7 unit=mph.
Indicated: value=10 unit=mph
